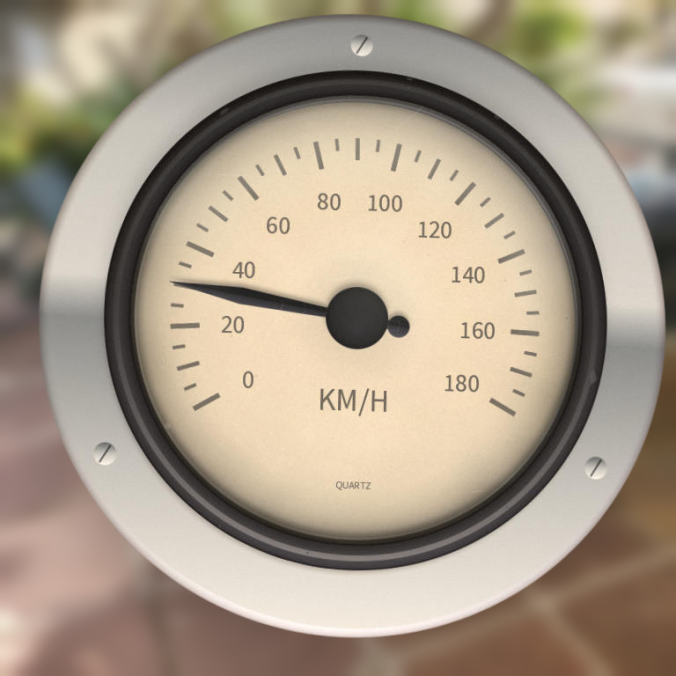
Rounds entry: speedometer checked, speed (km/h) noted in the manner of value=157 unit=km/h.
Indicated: value=30 unit=km/h
